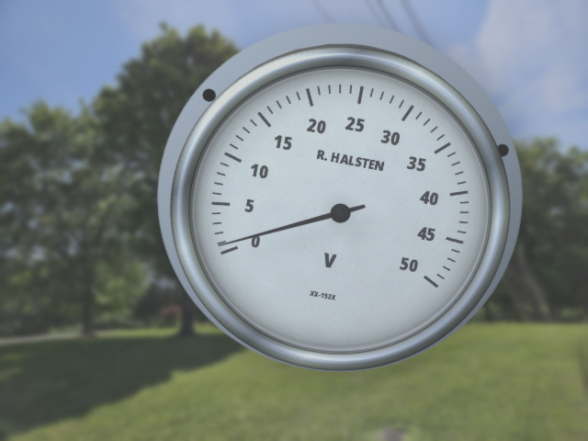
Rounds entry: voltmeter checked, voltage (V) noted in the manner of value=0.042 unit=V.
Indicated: value=1 unit=V
